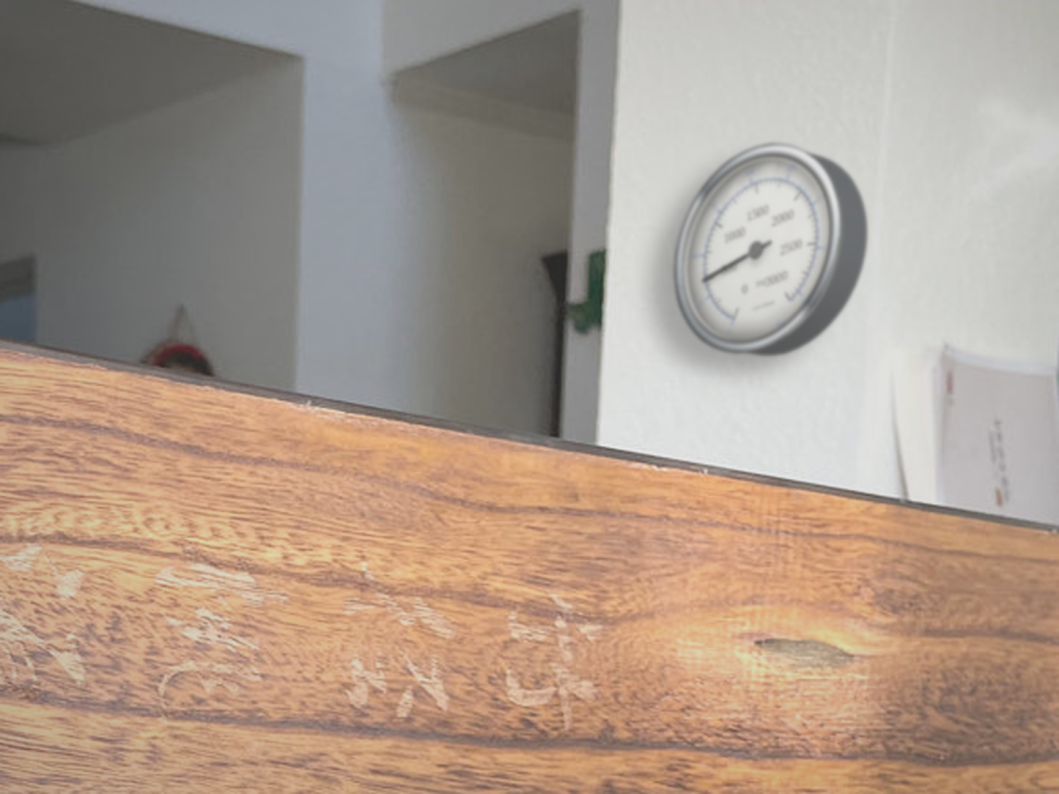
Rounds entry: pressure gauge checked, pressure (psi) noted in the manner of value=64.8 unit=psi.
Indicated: value=500 unit=psi
